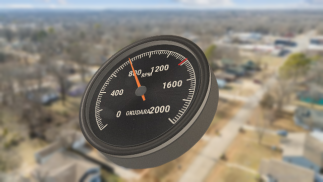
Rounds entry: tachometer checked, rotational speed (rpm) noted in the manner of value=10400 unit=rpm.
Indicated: value=800 unit=rpm
